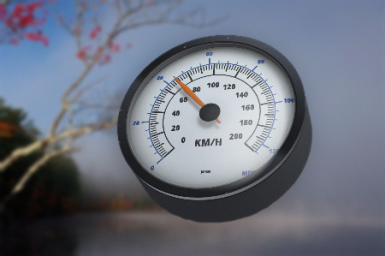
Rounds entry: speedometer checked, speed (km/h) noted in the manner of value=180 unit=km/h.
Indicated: value=70 unit=km/h
